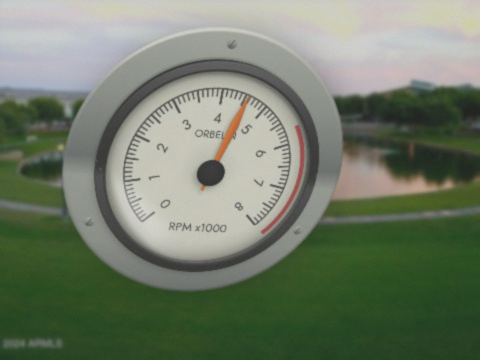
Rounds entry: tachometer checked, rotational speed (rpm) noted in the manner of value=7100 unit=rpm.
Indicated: value=4500 unit=rpm
